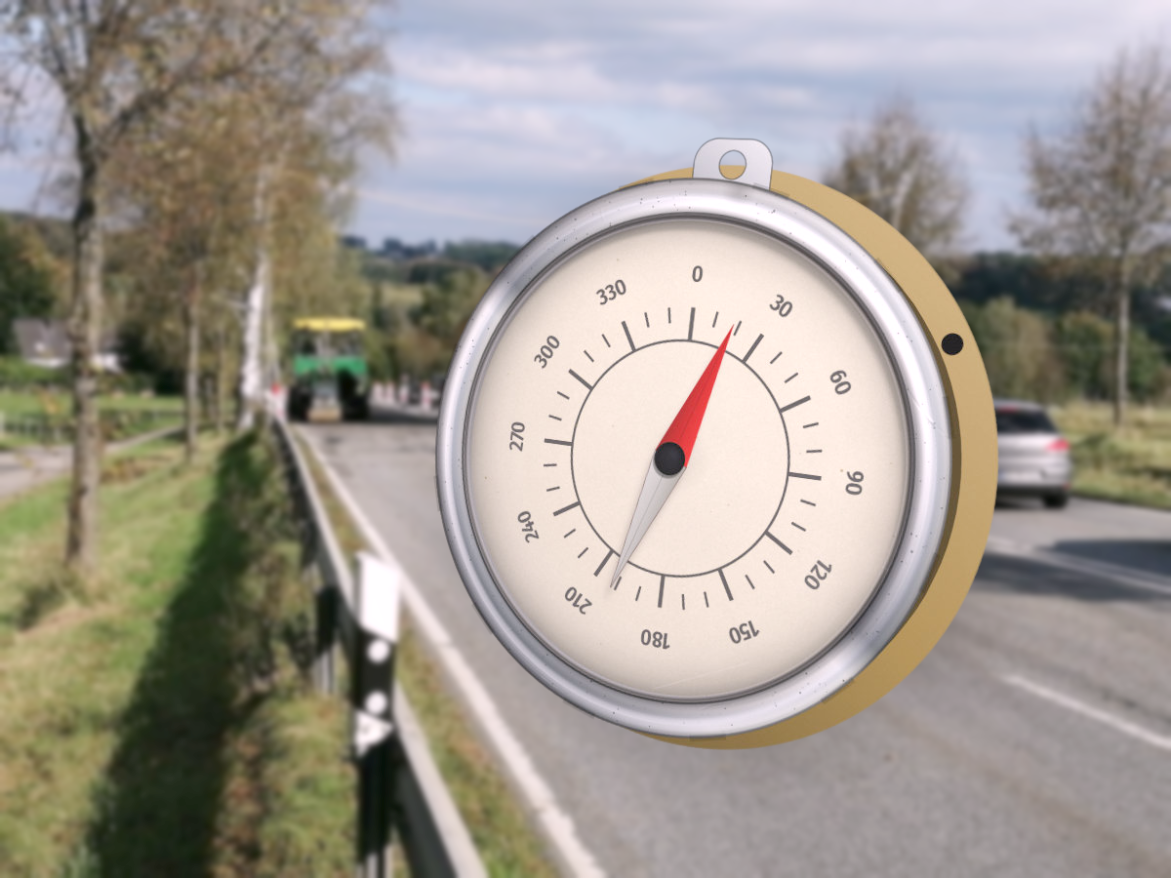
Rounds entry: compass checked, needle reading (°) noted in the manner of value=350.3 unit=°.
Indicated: value=20 unit=°
